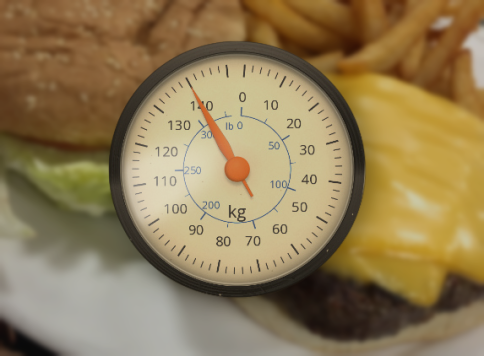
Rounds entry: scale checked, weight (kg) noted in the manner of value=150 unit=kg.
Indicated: value=140 unit=kg
